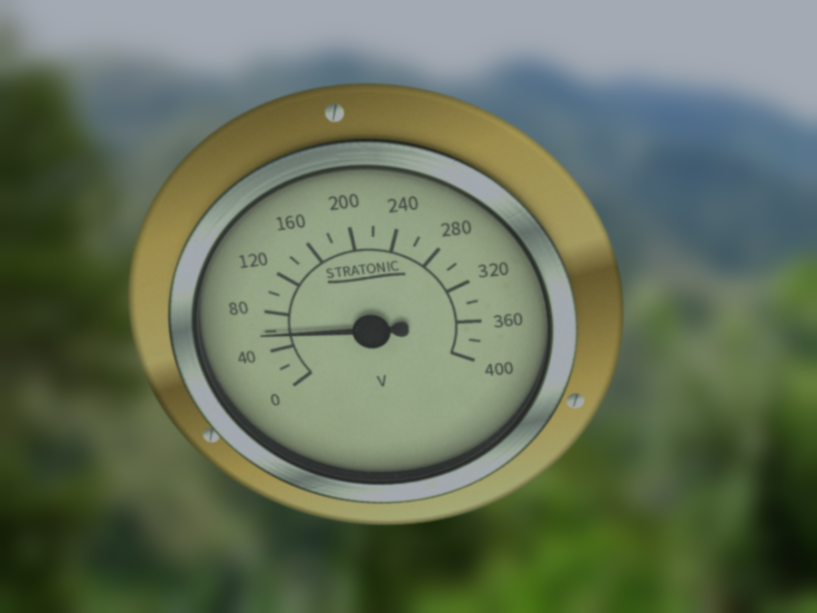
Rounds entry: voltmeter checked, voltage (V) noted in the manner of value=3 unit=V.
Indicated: value=60 unit=V
